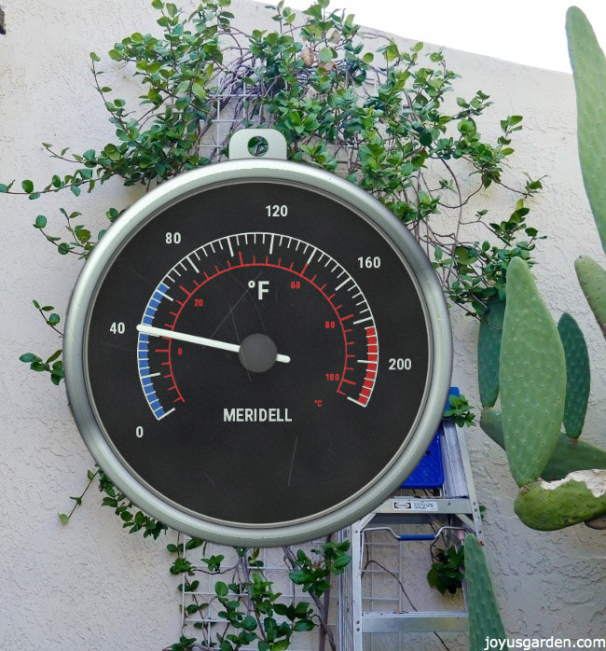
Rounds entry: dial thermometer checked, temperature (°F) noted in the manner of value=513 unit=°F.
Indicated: value=42 unit=°F
